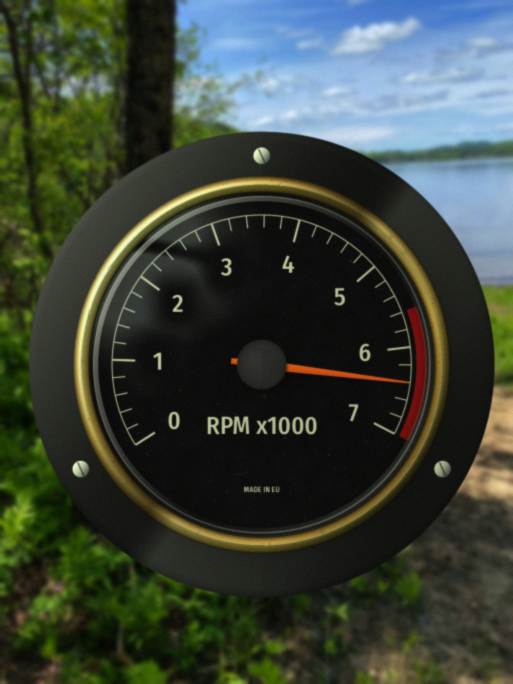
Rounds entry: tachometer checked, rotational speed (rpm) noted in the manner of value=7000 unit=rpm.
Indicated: value=6400 unit=rpm
